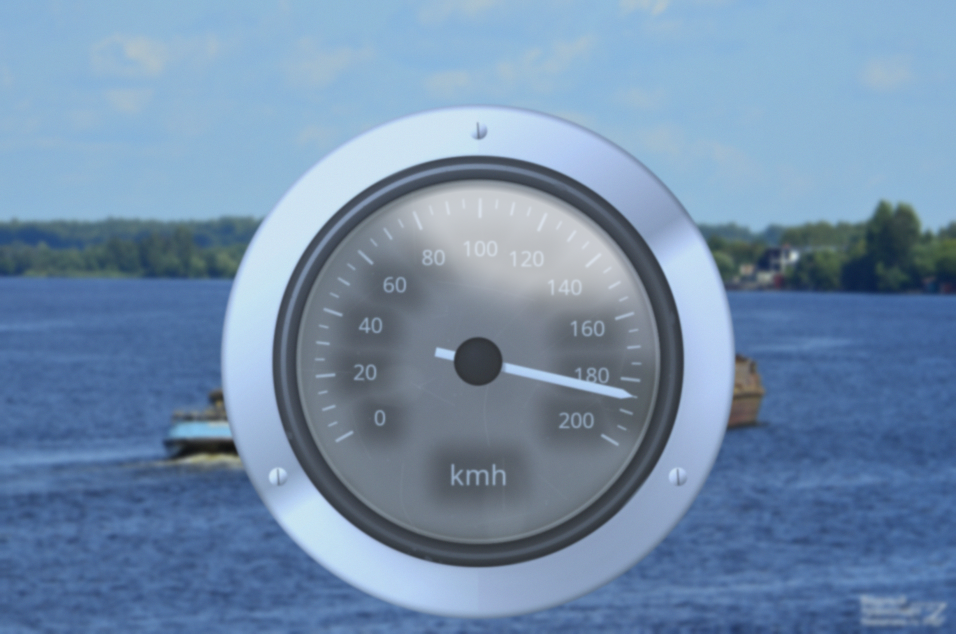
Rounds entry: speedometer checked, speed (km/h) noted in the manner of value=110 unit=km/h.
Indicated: value=185 unit=km/h
